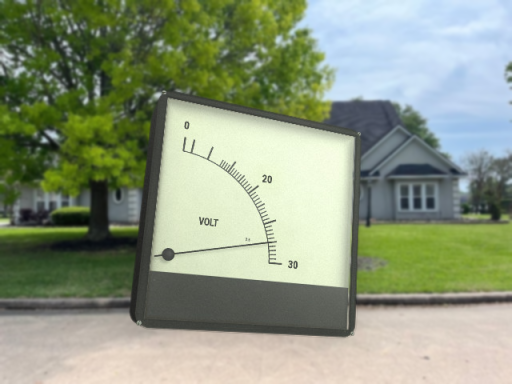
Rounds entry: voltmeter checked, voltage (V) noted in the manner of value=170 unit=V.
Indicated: value=27.5 unit=V
